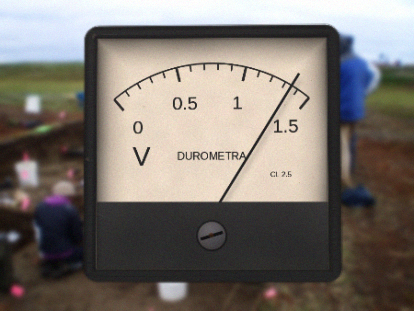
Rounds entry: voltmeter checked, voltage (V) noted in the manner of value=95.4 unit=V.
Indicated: value=1.35 unit=V
